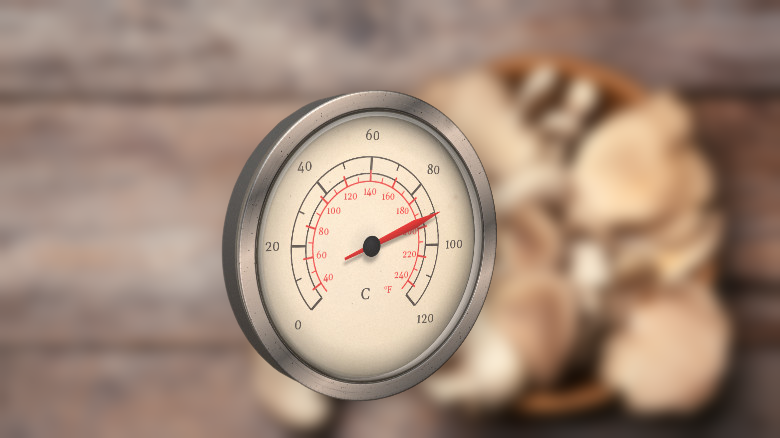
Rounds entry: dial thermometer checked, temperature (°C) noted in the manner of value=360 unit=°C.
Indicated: value=90 unit=°C
